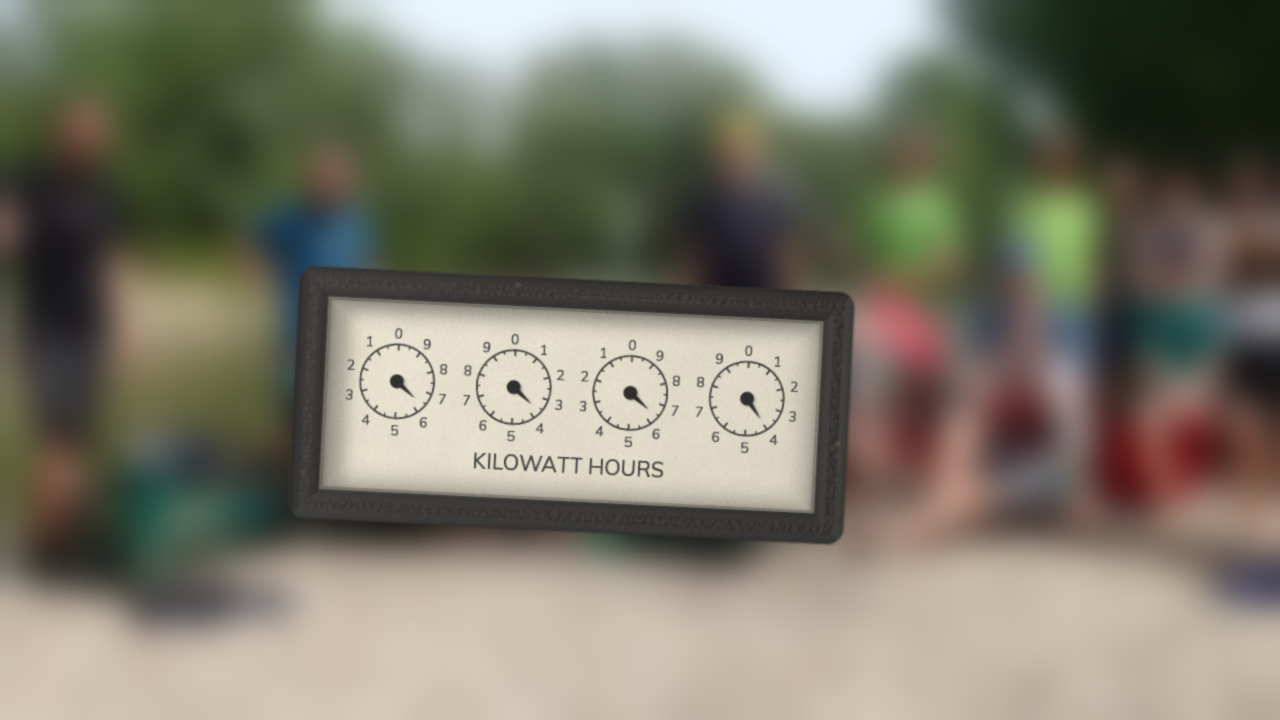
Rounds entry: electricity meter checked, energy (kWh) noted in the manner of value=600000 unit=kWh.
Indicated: value=6364 unit=kWh
